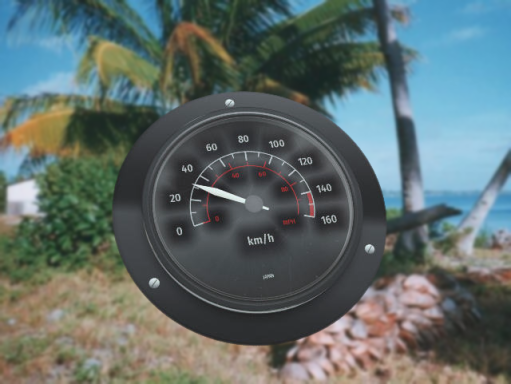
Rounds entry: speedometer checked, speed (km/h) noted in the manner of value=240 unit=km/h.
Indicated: value=30 unit=km/h
